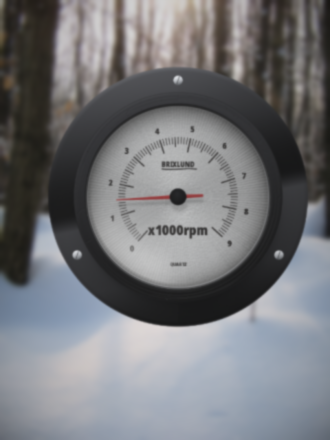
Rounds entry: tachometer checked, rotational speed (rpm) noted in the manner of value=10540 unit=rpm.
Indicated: value=1500 unit=rpm
